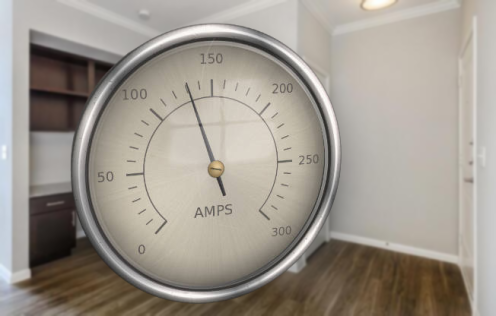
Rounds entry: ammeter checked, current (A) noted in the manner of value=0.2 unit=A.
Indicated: value=130 unit=A
